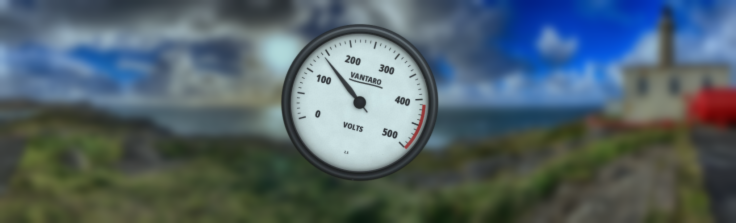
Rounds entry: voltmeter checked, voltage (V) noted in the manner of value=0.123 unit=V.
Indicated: value=140 unit=V
